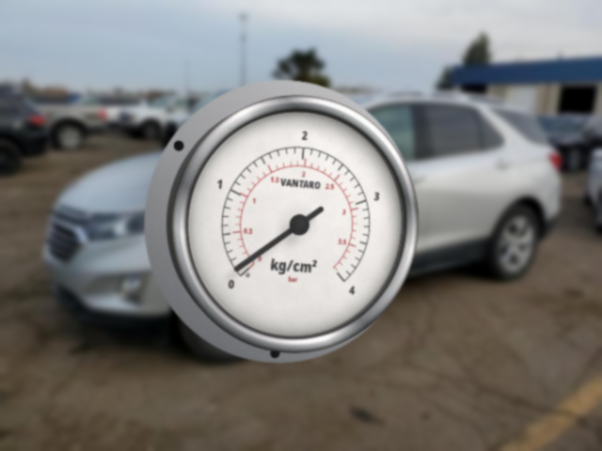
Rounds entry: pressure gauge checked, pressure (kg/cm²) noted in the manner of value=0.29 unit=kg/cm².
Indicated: value=0.1 unit=kg/cm²
